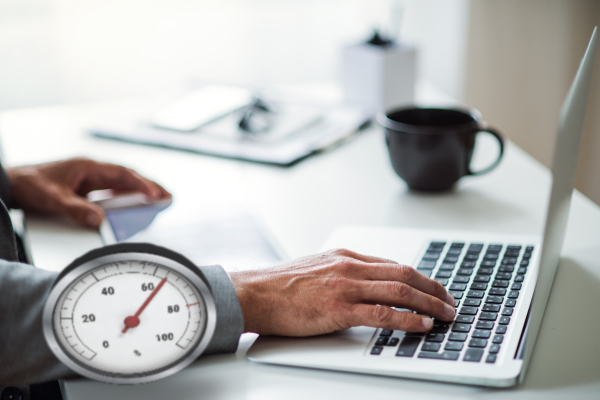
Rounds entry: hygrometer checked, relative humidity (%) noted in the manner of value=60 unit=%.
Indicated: value=64 unit=%
